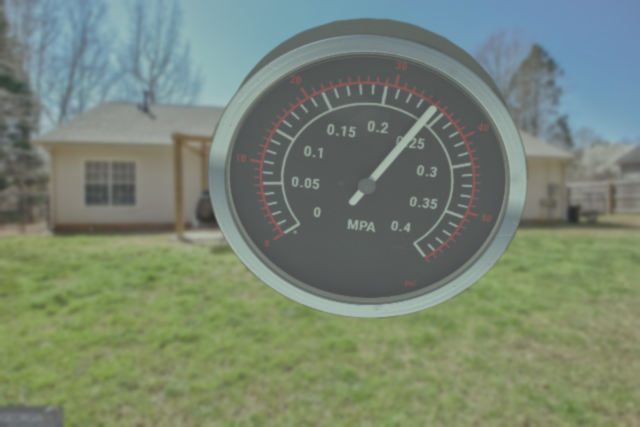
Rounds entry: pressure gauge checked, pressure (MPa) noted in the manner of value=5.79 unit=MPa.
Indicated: value=0.24 unit=MPa
